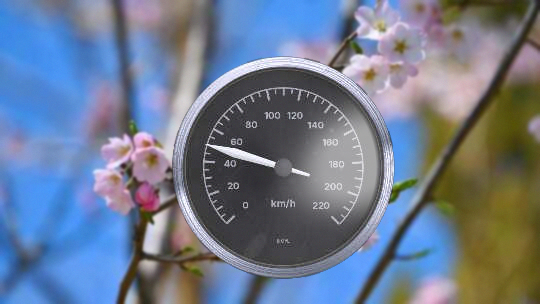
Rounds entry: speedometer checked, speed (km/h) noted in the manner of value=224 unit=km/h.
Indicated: value=50 unit=km/h
